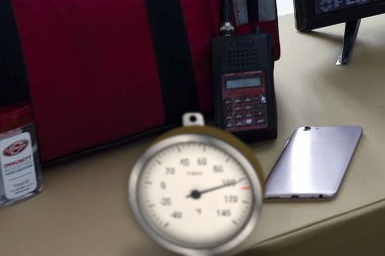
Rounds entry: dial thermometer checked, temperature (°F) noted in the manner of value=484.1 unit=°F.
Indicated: value=100 unit=°F
